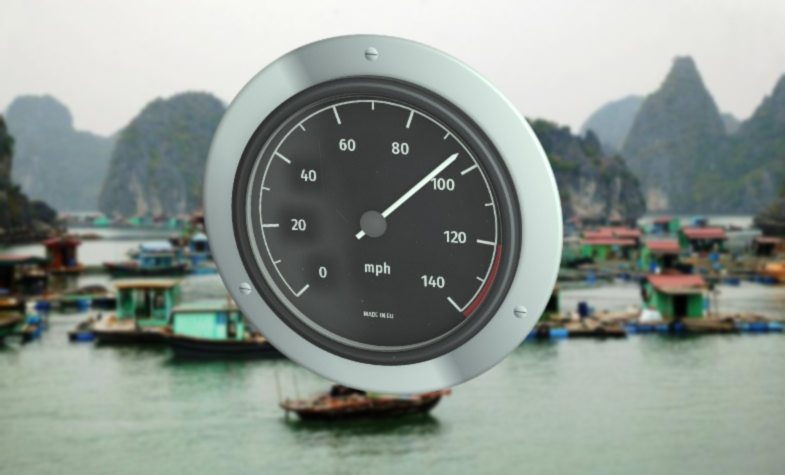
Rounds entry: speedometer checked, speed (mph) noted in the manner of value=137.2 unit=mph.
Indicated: value=95 unit=mph
